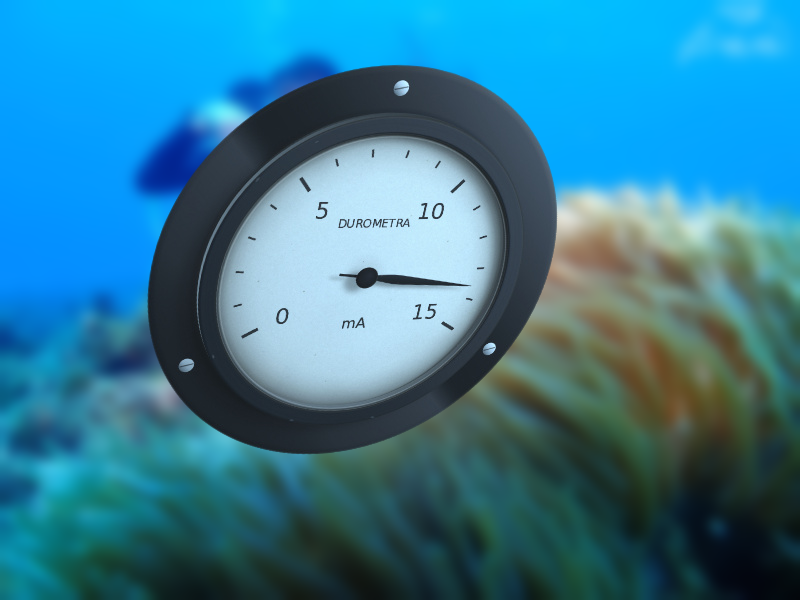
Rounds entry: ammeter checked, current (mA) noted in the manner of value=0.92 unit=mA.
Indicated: value=13.5 unit=mA
